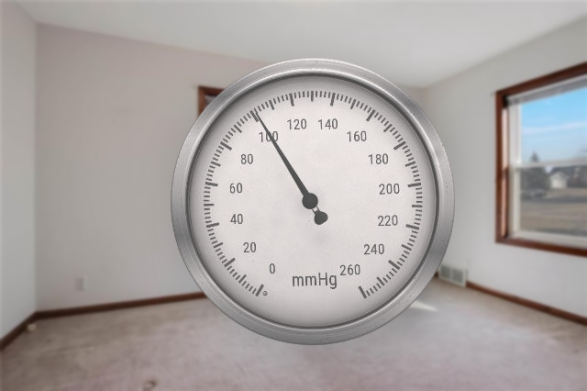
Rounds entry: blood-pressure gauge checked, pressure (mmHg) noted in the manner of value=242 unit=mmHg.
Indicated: value=102 unit=mmHg
